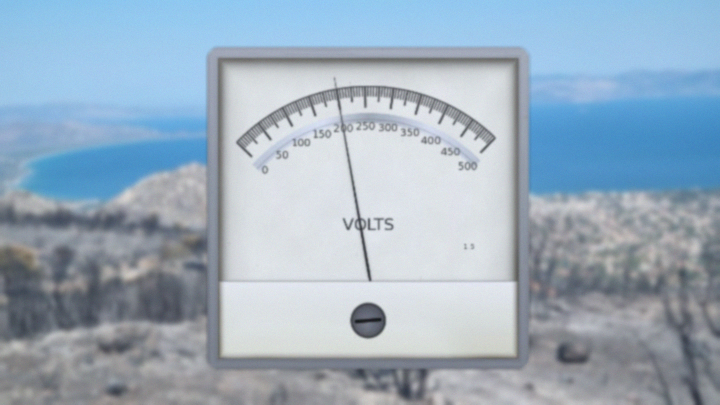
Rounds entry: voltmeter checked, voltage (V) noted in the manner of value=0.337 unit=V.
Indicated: value=200 unit=V
